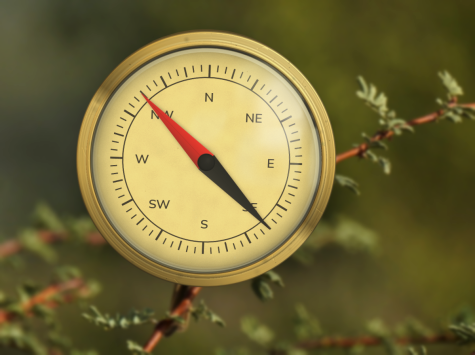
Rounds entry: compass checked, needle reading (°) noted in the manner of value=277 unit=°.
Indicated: value=315 unit=°
